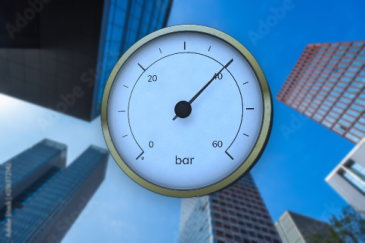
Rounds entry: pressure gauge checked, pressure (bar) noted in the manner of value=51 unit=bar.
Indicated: value=40 unit=bar
